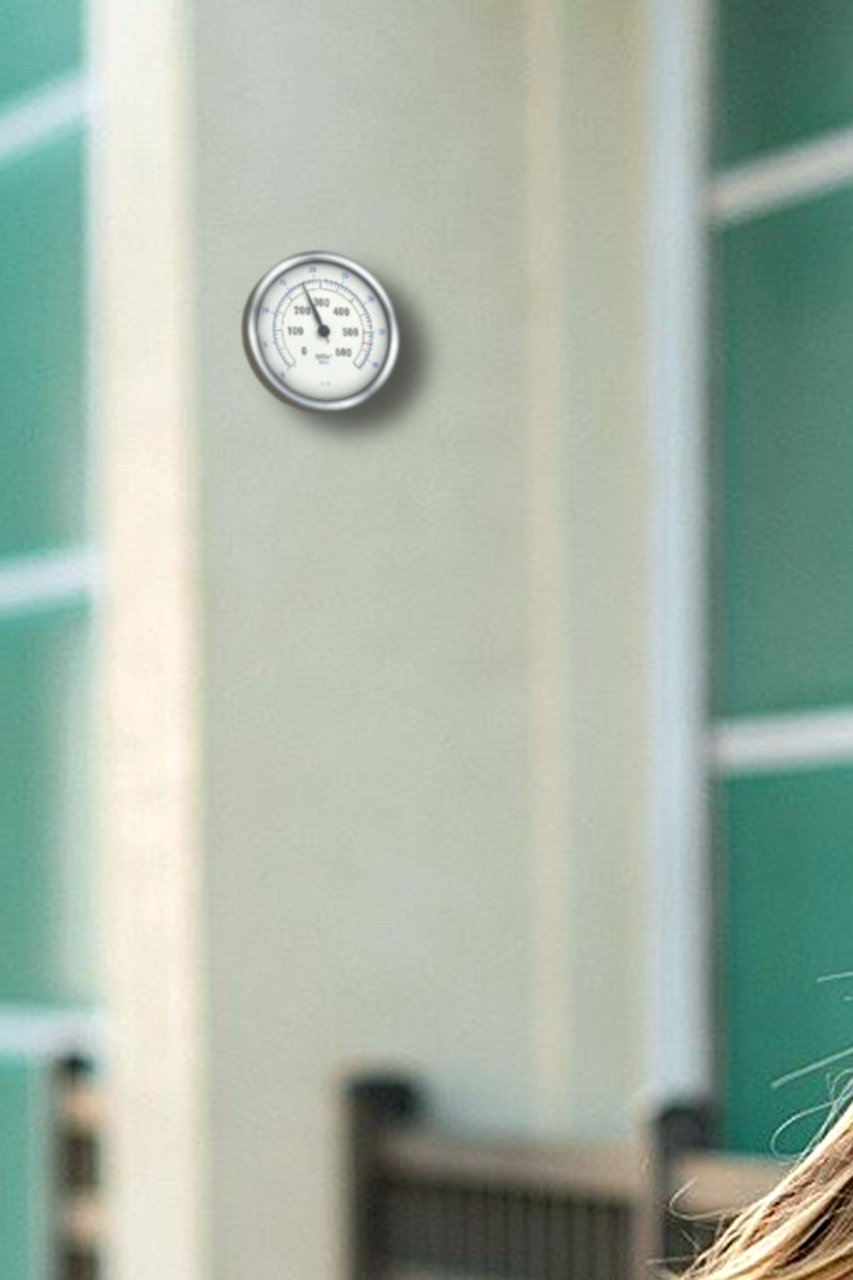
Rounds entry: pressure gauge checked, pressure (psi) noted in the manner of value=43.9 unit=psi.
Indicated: value=250 unit=psi
